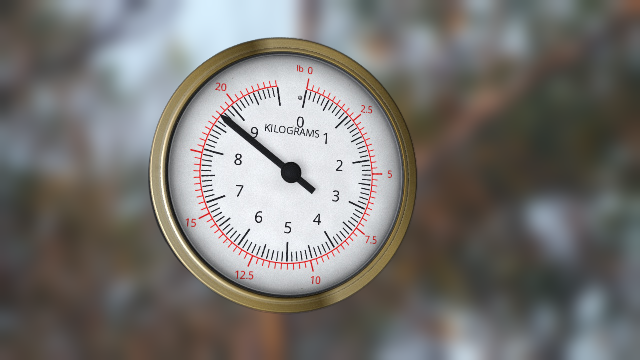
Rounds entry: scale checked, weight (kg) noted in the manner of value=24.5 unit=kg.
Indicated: value=8.7 unit=kg
